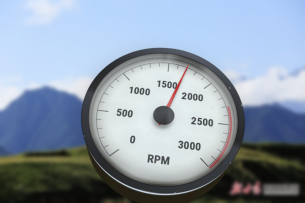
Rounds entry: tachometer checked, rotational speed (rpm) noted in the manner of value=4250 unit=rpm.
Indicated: value=1700 unit=rpm
